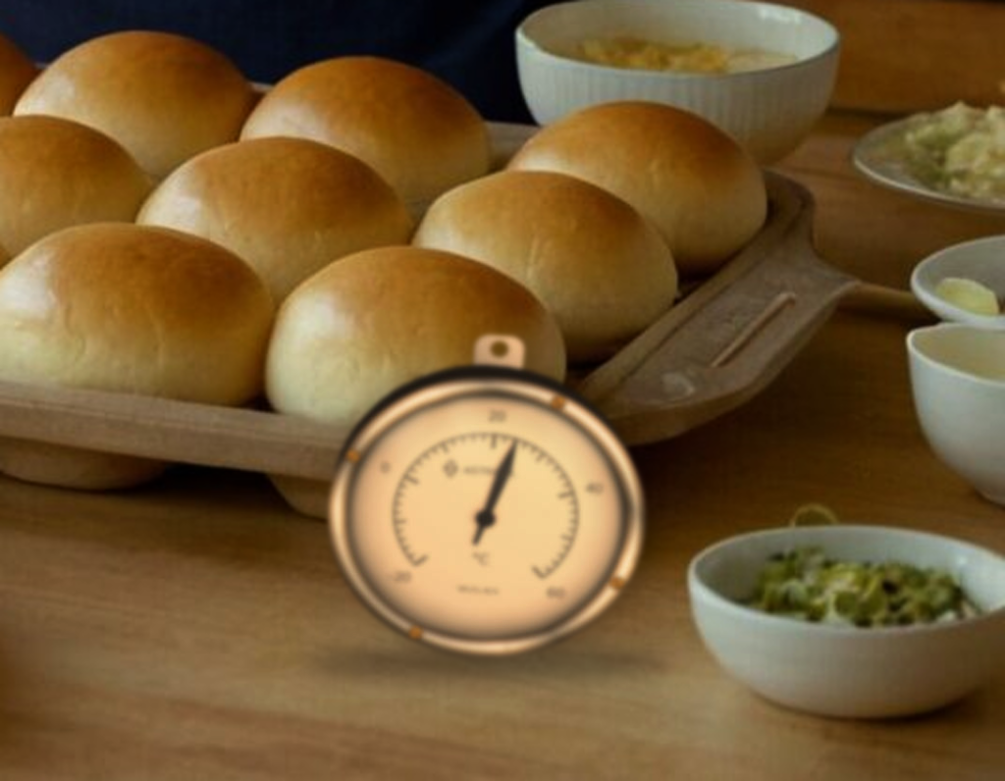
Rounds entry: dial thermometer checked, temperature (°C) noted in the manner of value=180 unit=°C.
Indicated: value=24 unit=°C
